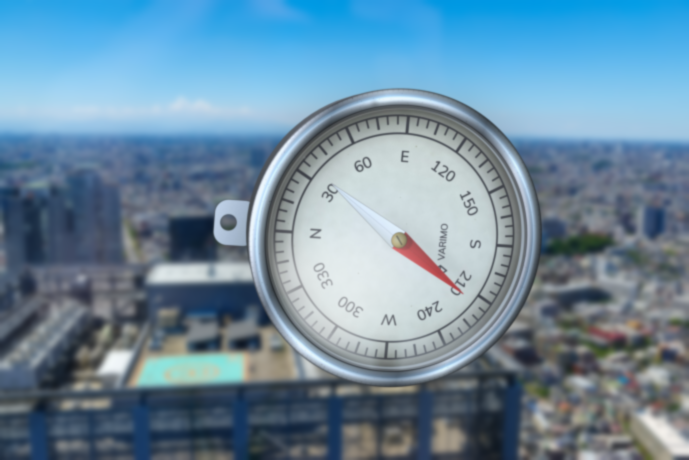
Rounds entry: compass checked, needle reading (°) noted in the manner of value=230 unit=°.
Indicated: value=215 unit=°
